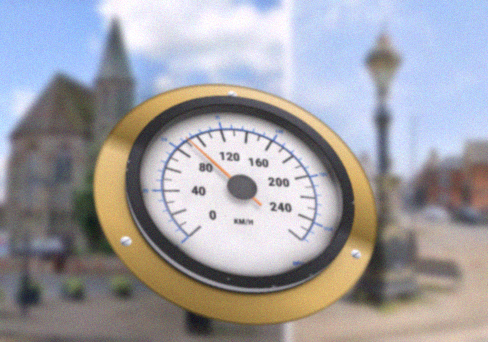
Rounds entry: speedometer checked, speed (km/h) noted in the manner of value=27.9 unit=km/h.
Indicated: value=90 unit=km/h
